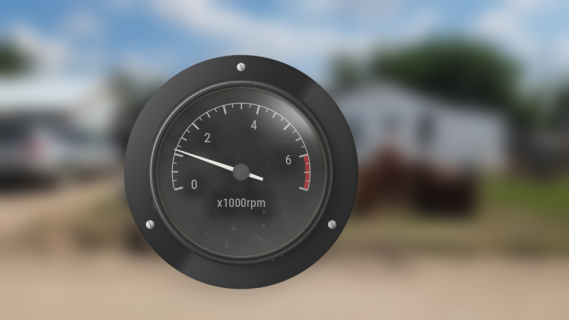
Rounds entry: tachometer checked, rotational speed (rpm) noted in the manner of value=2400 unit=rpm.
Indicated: value=1125 unit=rpm
